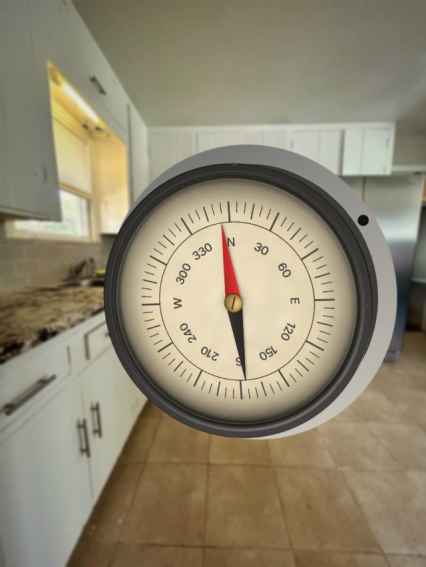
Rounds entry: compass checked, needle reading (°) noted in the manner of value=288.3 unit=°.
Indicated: value=355 unit=°
